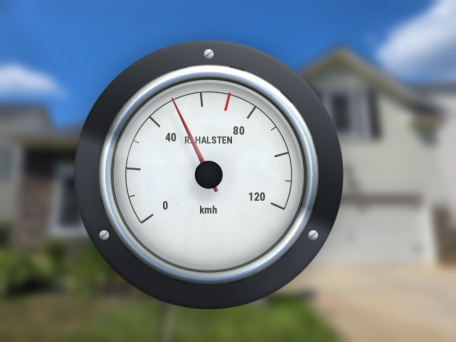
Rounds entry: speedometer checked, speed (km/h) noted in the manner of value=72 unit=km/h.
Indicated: value=50 unit=km/h
